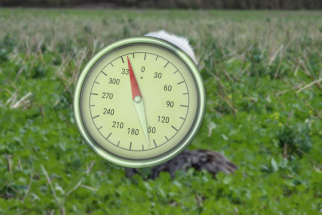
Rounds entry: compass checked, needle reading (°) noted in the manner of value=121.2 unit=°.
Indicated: value=337.5 unit=°
